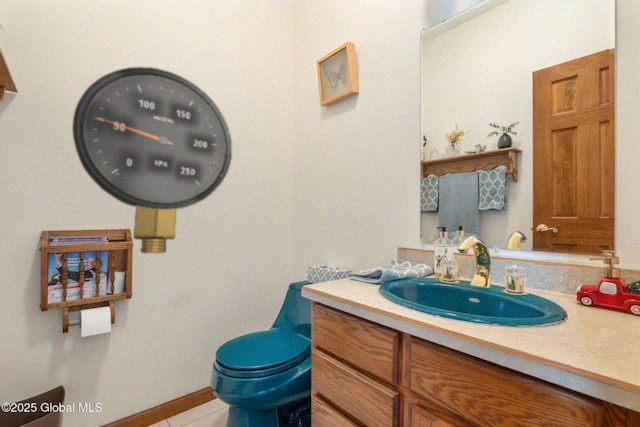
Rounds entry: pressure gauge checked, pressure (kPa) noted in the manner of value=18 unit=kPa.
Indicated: value=50 unit=kPa
